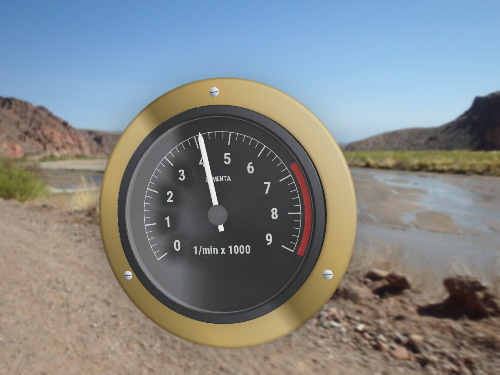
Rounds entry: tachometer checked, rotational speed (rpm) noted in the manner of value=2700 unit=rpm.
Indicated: value=4200 unit=rpm
